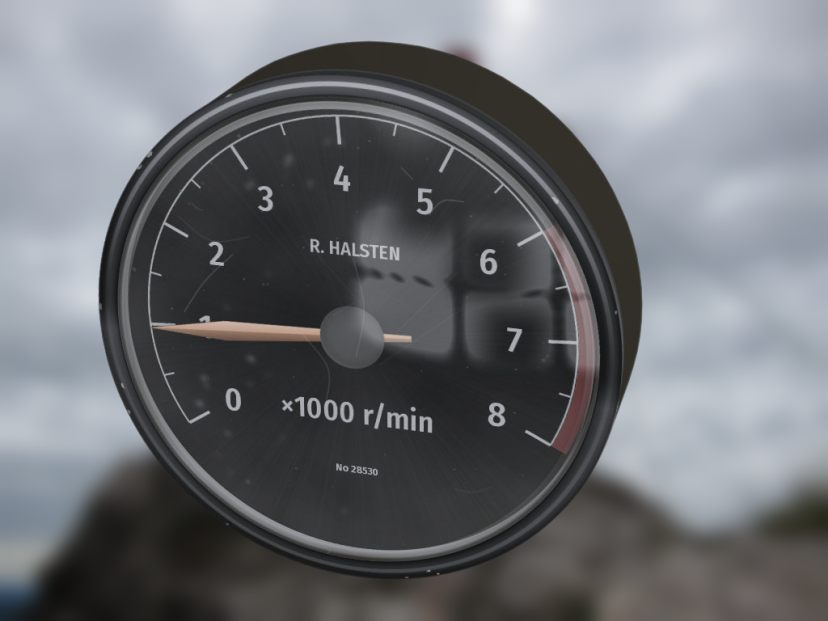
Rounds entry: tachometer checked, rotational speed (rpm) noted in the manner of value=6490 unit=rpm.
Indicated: value=1000 unit=rpm
